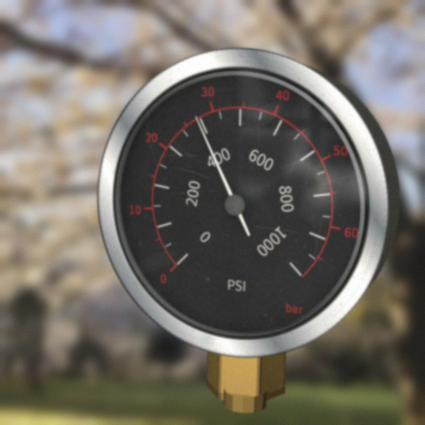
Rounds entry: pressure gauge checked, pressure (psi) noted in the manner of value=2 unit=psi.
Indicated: value=400 unit=psi
